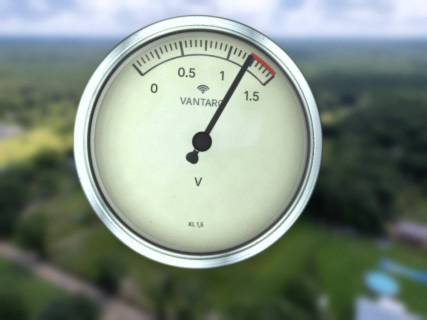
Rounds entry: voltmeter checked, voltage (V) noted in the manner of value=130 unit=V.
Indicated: value=1.2 unit=V
